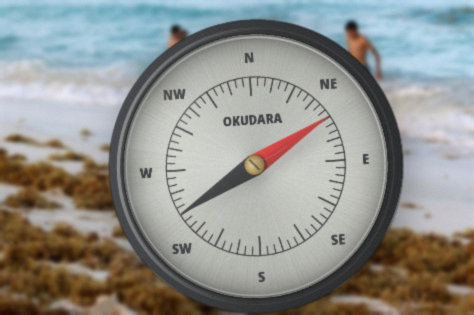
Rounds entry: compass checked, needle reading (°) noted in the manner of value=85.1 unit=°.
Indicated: value=60 unit=°
